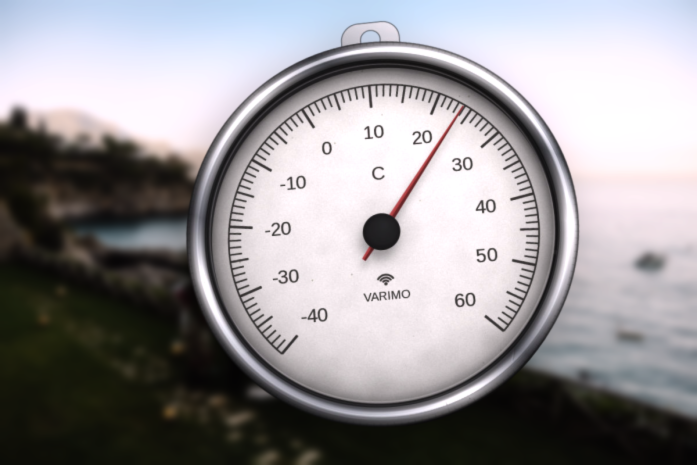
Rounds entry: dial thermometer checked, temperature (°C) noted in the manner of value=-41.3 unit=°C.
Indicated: value=24 unit=°C
